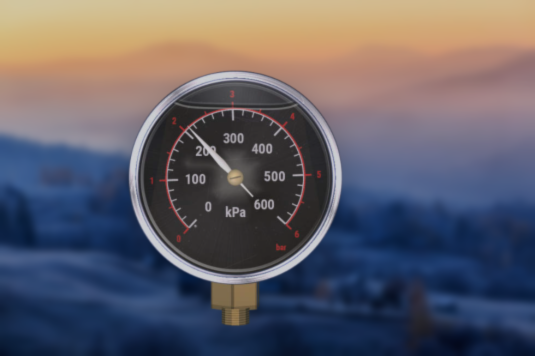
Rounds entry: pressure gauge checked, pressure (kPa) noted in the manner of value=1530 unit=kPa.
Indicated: value=210 unit=kPa
